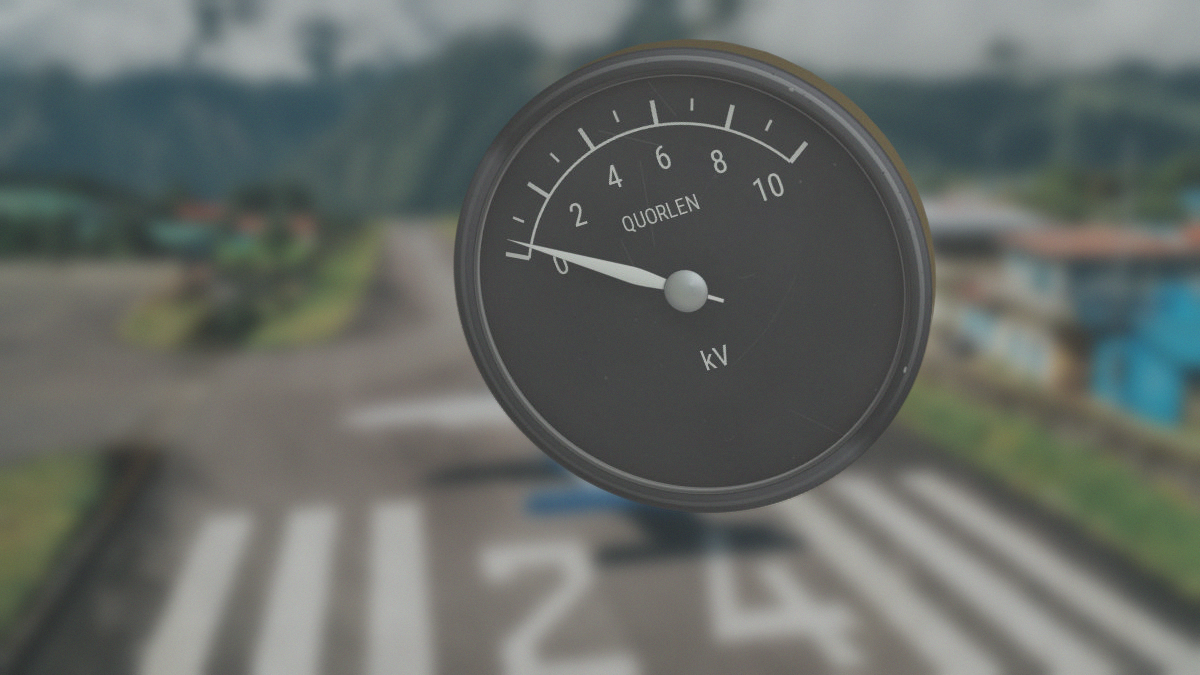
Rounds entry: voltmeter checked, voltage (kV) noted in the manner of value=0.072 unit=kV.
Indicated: value=0.5 unit=kV
